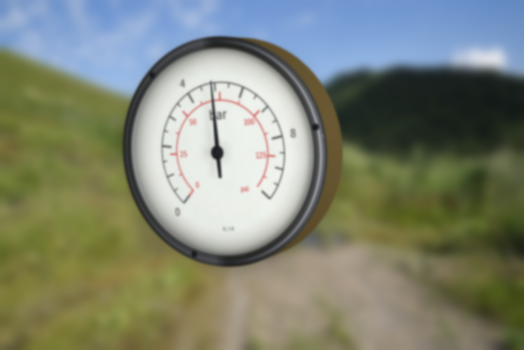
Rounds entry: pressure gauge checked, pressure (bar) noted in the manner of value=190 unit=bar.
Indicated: value=5 unit=bar
